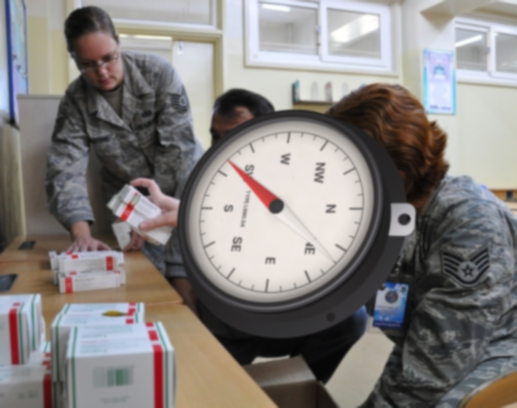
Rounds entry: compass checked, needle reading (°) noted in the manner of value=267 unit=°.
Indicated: value=220 unit=°
